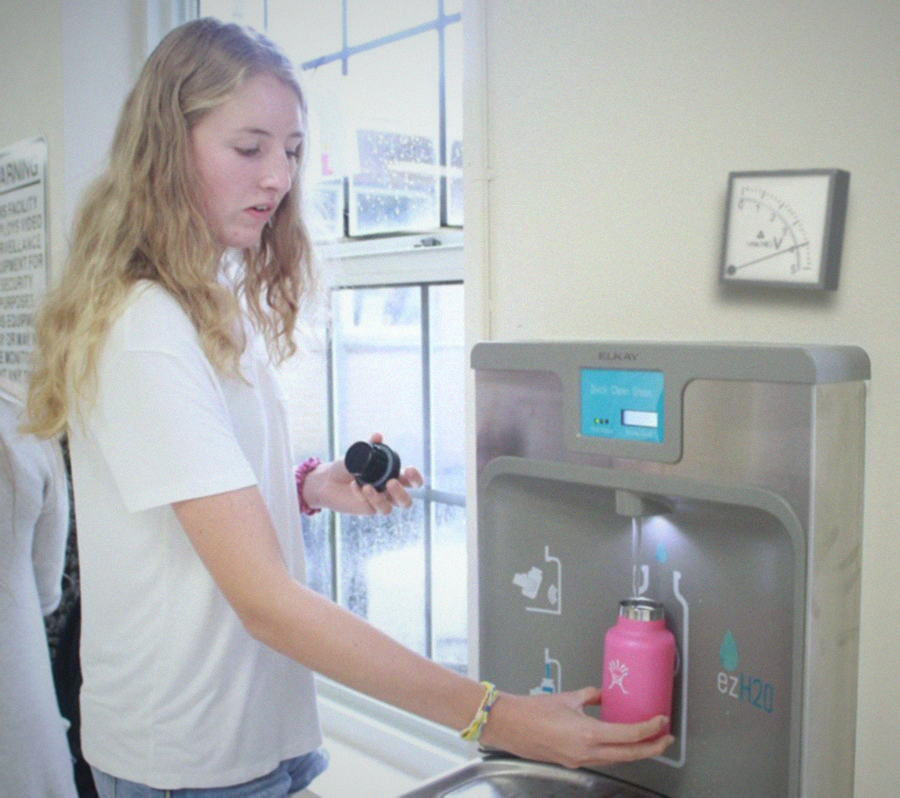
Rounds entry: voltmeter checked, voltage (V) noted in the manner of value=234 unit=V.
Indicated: value=4 unit=V
